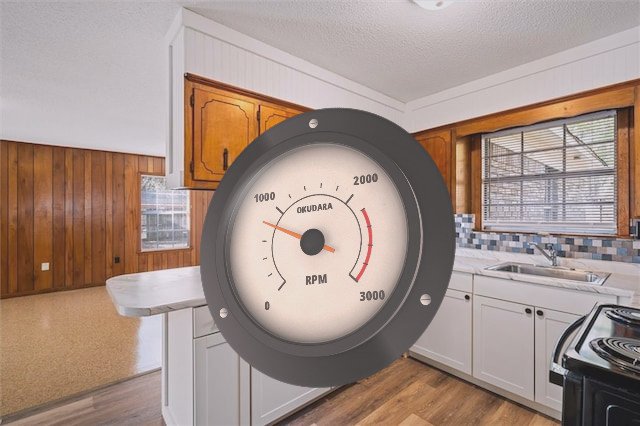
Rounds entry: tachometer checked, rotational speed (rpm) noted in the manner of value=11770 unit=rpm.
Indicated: value=800 unit=rpm
